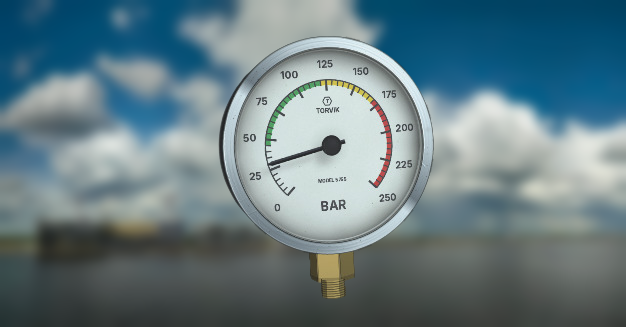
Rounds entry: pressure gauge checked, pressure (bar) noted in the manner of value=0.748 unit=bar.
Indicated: value=30 unit=bar
